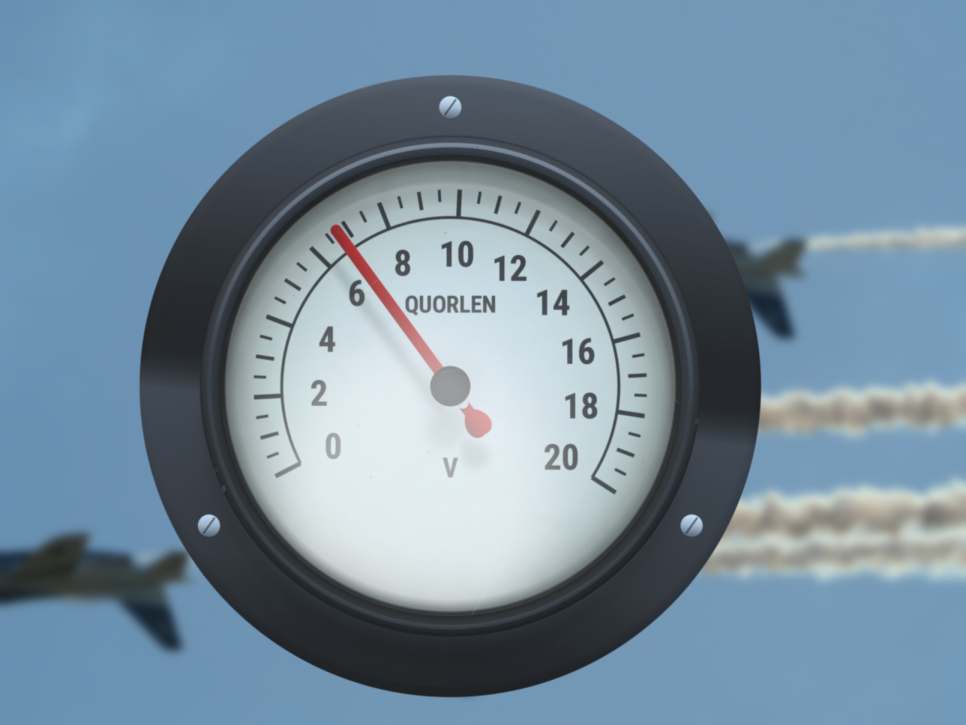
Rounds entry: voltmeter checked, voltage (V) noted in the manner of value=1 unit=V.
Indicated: value=6.75 unit=V
